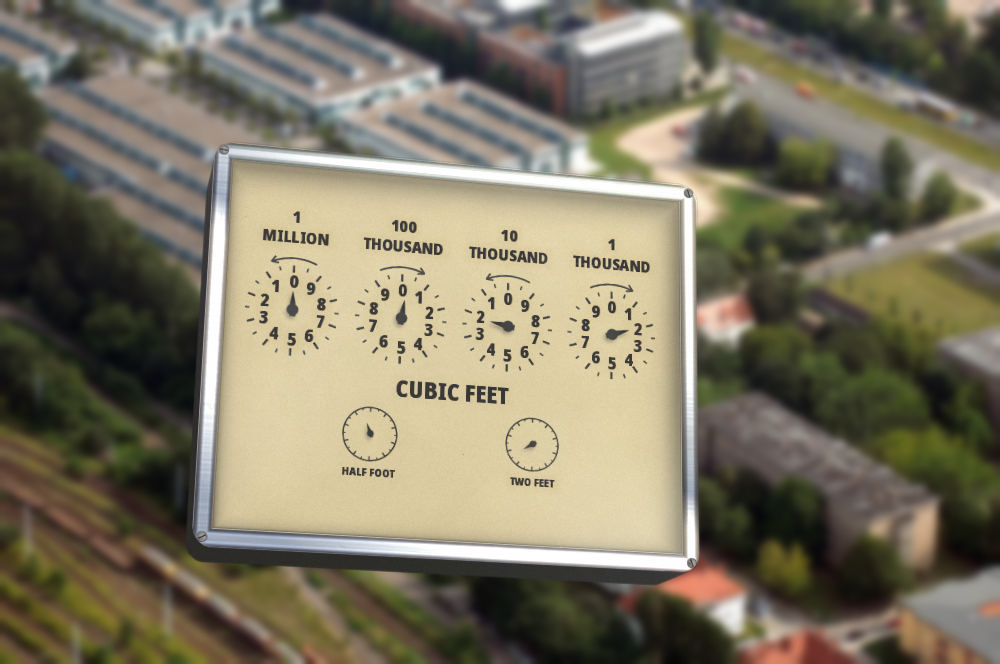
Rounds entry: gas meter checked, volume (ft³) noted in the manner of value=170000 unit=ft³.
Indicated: value=2200 unit=ft³
